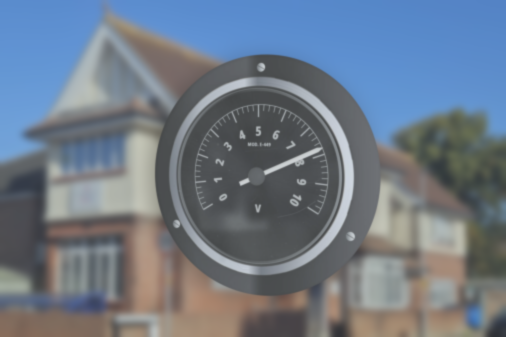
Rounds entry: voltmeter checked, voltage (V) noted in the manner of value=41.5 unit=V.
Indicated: value=7.8 unit=V
